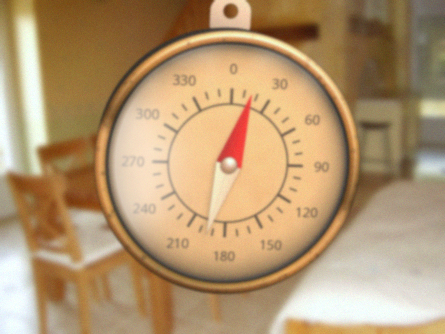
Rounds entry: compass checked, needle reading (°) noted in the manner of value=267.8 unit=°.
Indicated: value=15 unit=°
